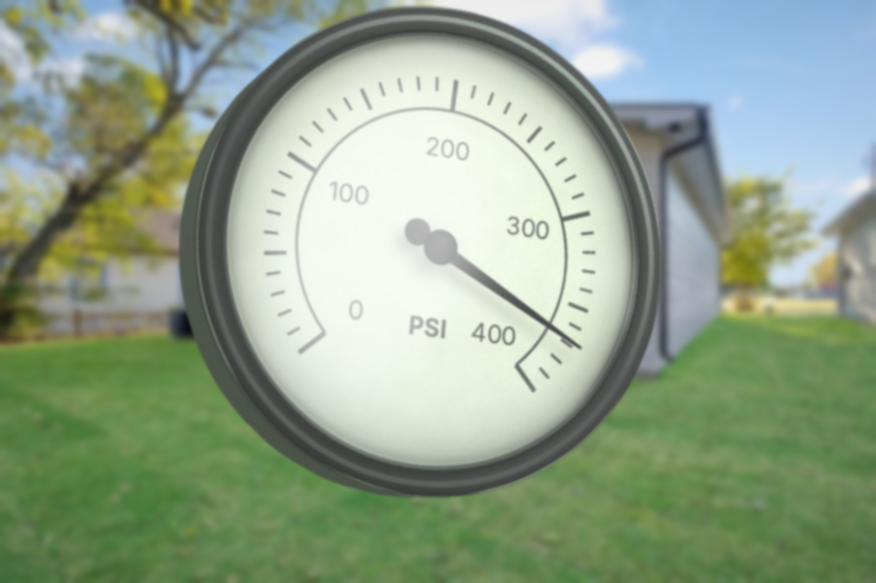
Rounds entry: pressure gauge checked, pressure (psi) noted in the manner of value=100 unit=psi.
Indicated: value=370 unit=psi
